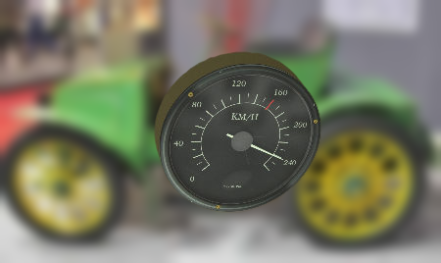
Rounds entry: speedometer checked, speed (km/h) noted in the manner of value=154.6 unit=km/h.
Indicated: value=240 unit=km/h
